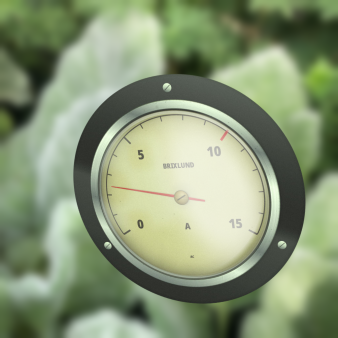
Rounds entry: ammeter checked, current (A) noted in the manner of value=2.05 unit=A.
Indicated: value=2.5 unit=A
